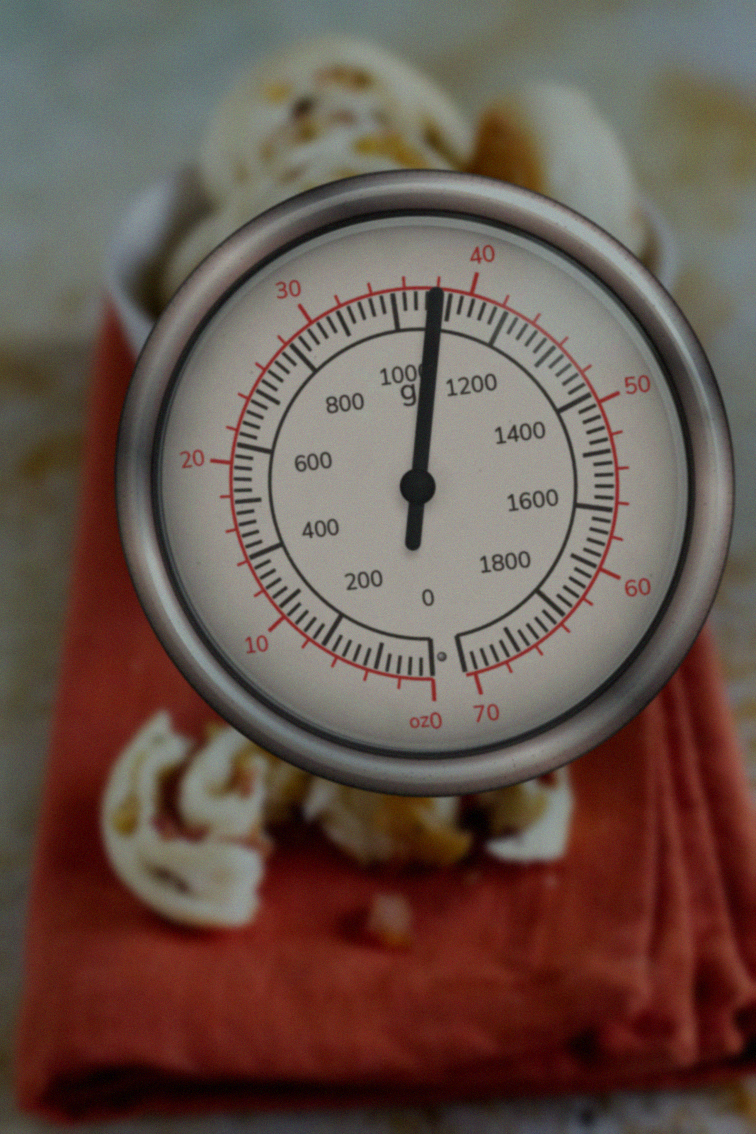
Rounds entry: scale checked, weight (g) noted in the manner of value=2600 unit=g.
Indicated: value=1080 unit=g
